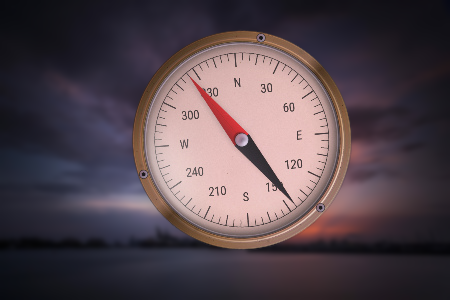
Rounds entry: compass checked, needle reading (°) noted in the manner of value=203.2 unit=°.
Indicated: value=325 unit=°
